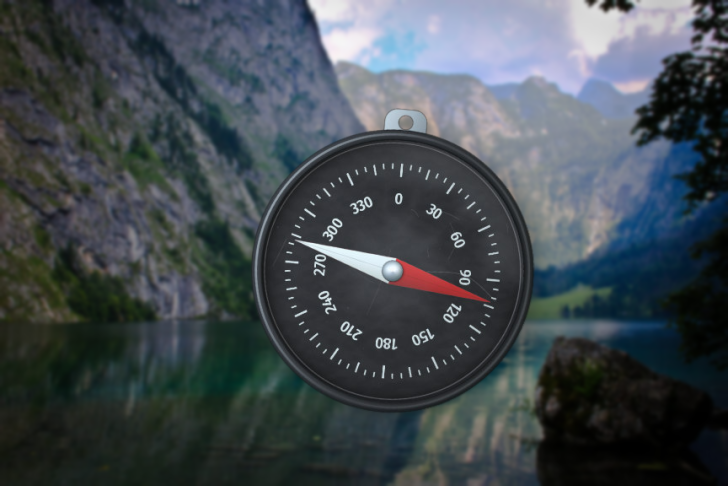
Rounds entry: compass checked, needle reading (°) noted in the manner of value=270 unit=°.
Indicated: value=102.5 unit=°
